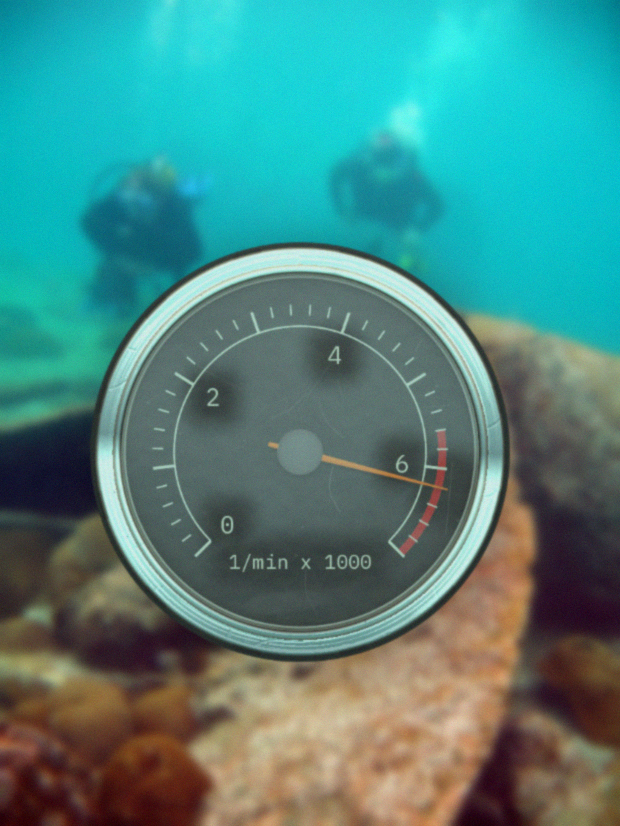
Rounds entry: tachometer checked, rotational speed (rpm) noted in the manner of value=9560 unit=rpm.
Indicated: value=6200 unit=rpm
